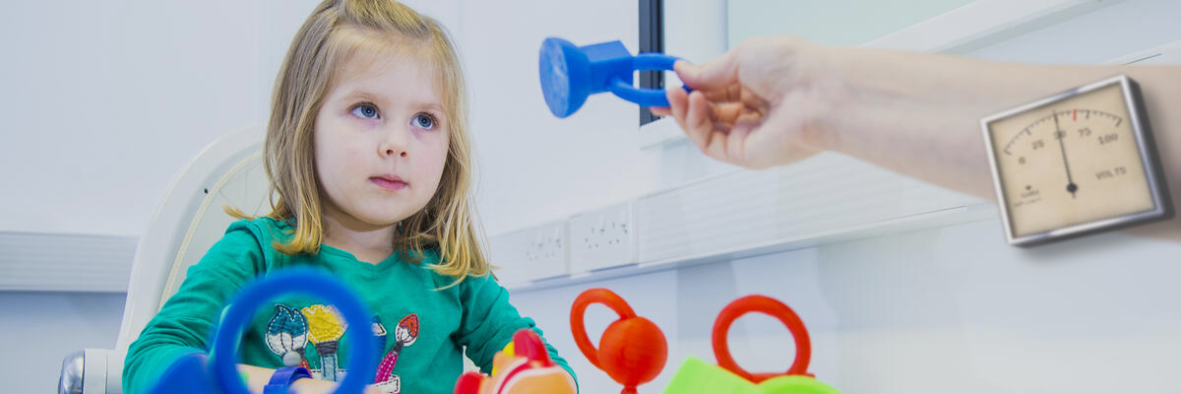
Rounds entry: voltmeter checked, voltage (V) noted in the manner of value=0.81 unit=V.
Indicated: value=50 unit=V
